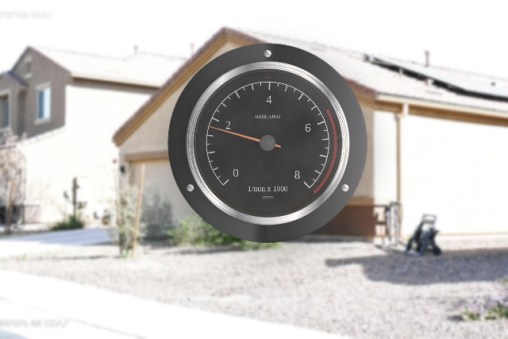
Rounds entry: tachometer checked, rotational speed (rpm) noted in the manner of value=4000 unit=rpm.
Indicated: value=1750 unit=rpm
